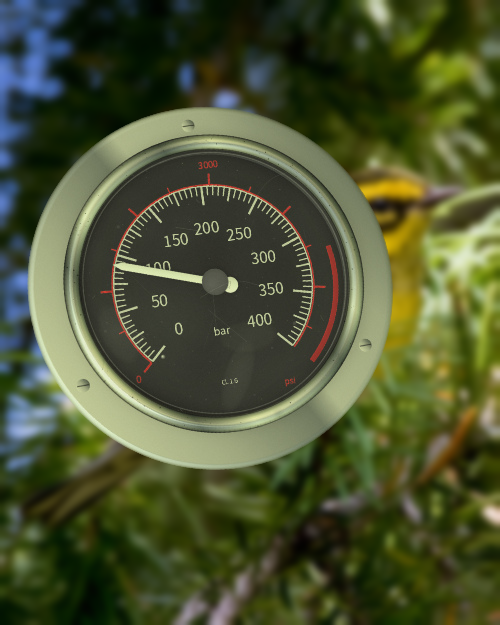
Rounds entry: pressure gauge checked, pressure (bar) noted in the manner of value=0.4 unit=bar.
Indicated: value=90 unit=bar
